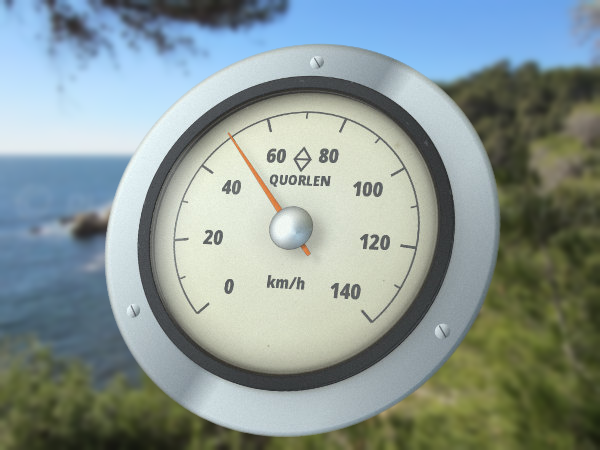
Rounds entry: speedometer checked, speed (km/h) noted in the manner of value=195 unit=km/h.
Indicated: value=50 unit=km/h
